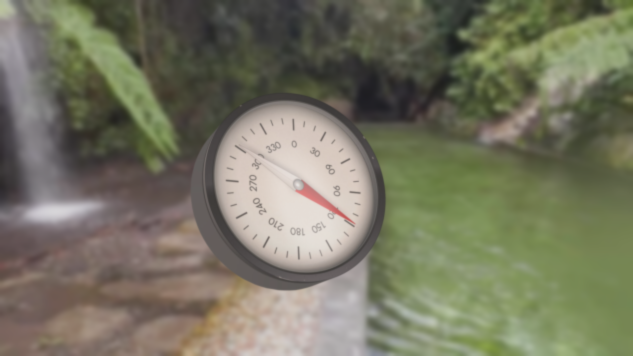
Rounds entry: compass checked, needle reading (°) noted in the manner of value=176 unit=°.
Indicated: value=120 unit=°
